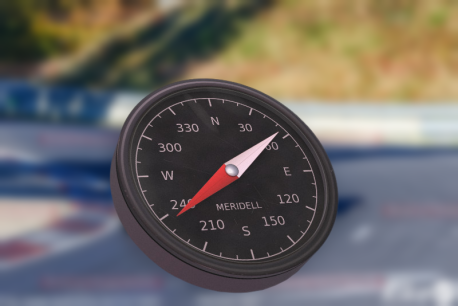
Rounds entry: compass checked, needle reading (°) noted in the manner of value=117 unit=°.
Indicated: value=235 unit=°
